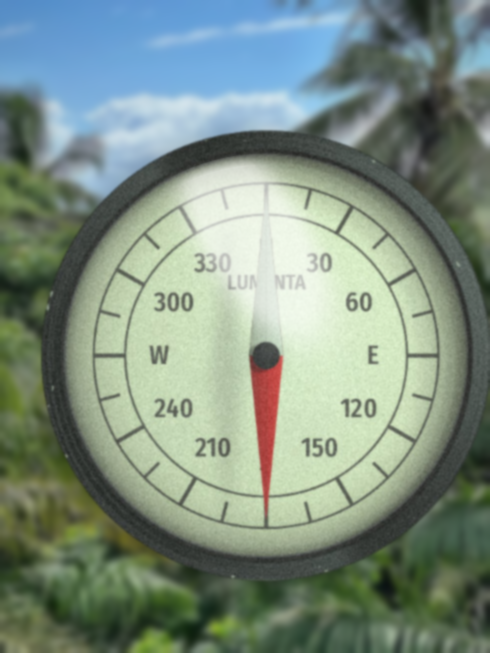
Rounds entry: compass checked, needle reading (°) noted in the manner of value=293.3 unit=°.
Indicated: value=180 unit=°
